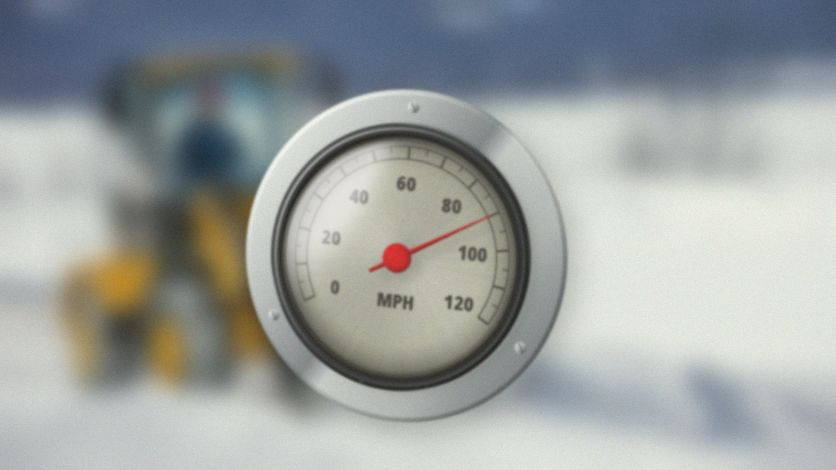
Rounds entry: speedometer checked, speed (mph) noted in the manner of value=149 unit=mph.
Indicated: value=90 unit=mph
